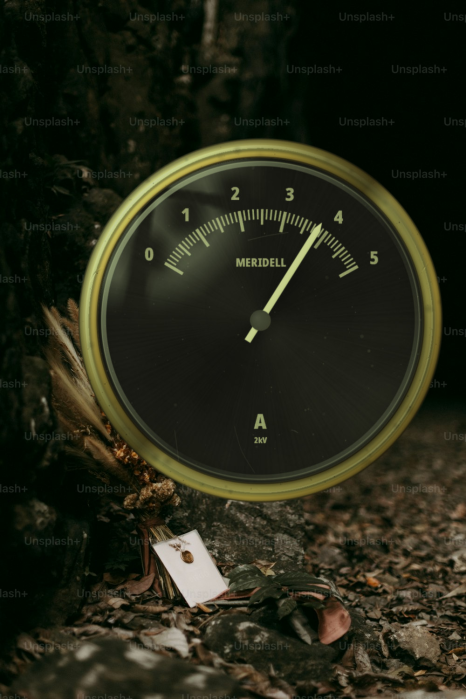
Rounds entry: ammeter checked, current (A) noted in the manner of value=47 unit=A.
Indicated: value=3.8 unit=A
